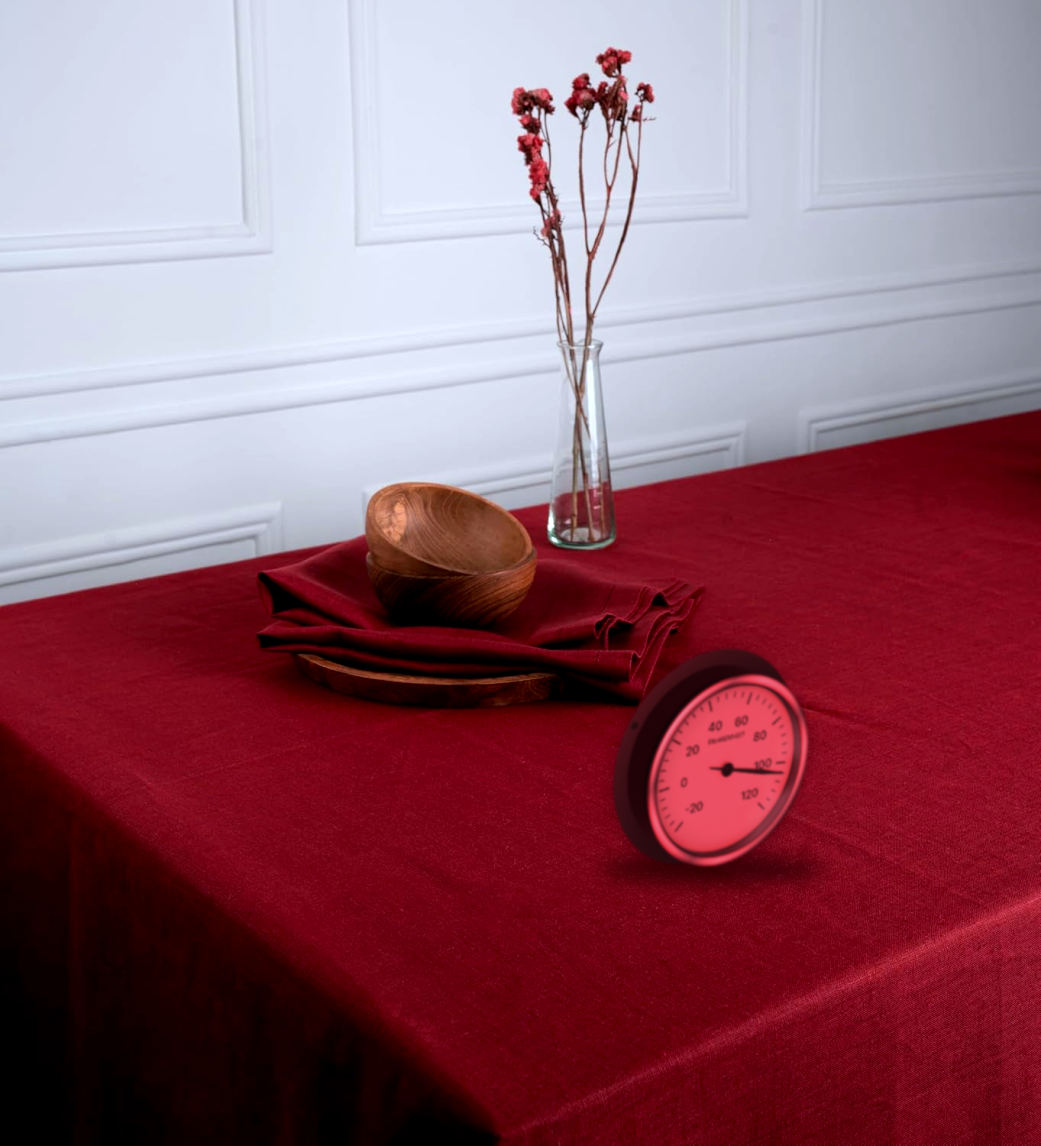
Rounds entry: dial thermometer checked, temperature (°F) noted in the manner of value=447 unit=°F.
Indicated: value=104 unit=°F
